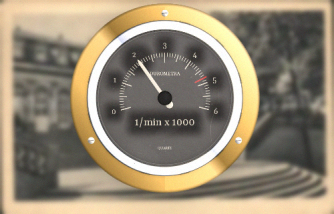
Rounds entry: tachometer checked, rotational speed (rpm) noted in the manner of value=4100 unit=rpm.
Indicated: value=2000 unit=rpm
